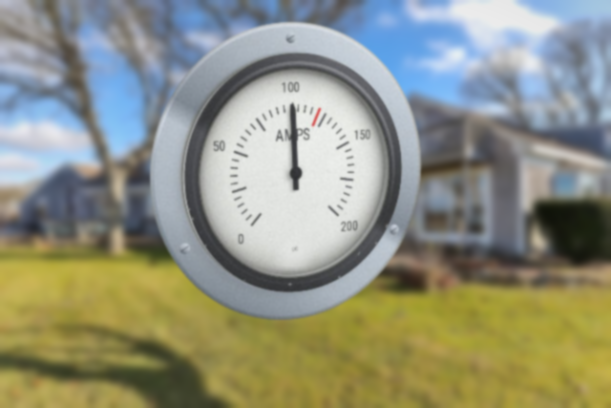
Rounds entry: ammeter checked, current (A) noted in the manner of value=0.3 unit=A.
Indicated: value=100 unit=A
